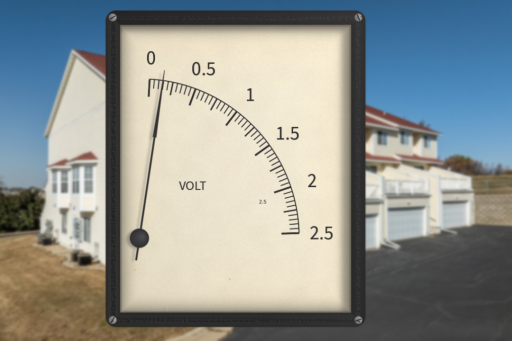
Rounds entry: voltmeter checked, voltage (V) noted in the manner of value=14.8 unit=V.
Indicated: value=0.15 unit=V
